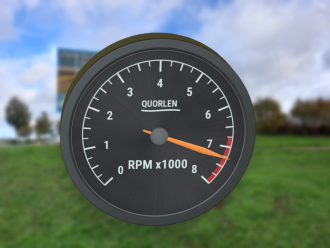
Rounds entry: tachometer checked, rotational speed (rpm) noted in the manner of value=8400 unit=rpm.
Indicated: value=7250 unit=rpm
